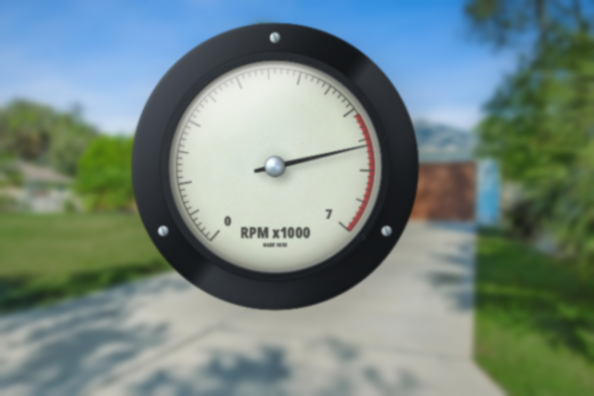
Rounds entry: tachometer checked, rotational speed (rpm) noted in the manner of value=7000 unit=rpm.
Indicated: value=5600 unit=rpm
